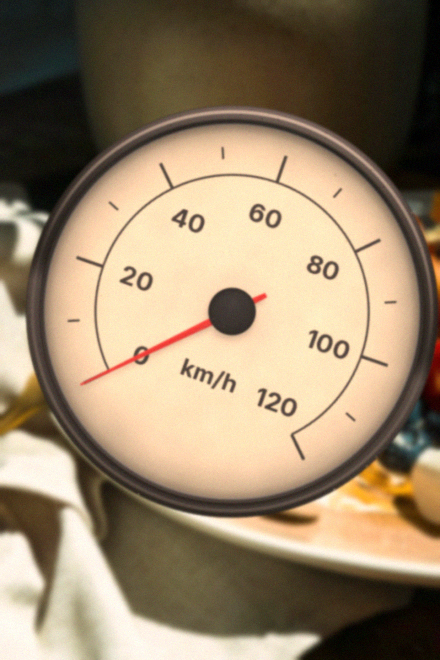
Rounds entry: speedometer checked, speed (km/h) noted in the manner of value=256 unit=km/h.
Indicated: value=0 unit=km/h
